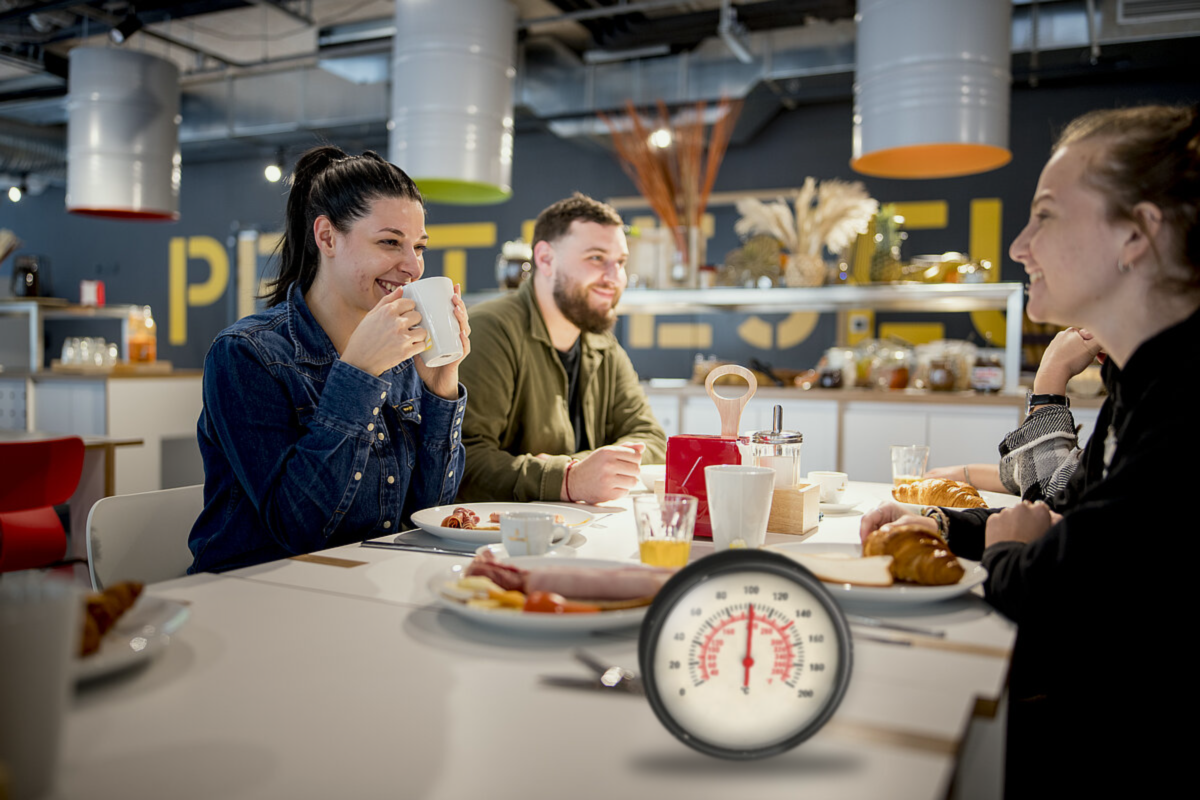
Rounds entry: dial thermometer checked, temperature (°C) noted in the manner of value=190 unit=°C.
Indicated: value=100 unit=°C
